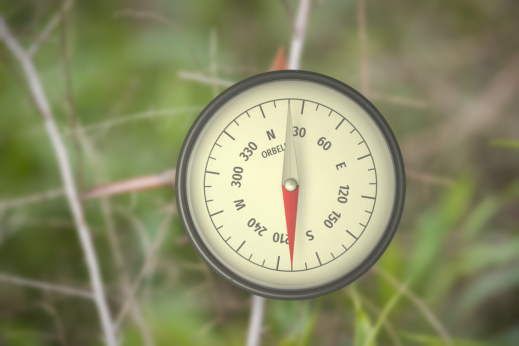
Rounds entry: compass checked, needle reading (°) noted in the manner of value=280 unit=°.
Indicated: value=200 unit=°
